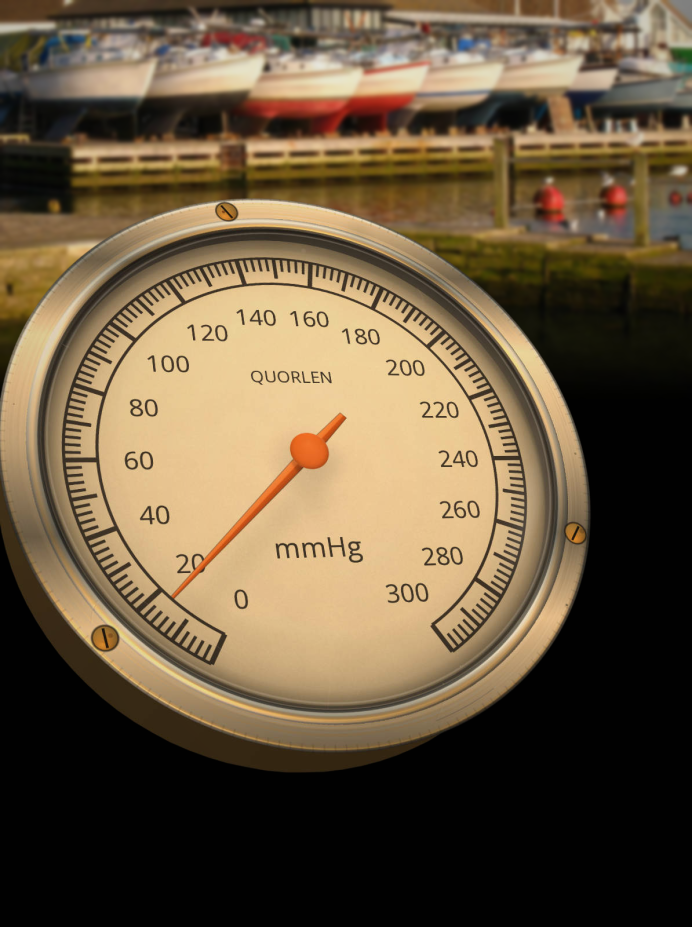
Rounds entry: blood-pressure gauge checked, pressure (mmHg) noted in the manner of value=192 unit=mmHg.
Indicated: value=16 unit=mmHg
